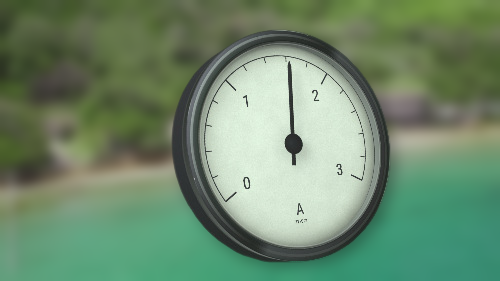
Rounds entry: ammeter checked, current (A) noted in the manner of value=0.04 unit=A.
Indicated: value=1.6 unit=A
